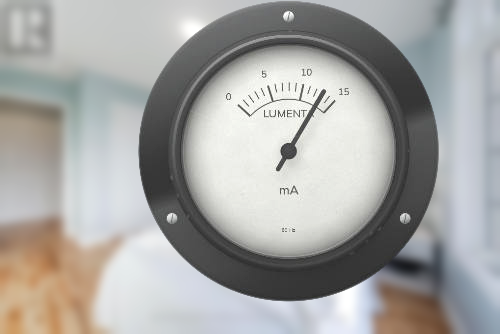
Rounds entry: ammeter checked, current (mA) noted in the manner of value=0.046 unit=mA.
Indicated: value=13 unit=mA
